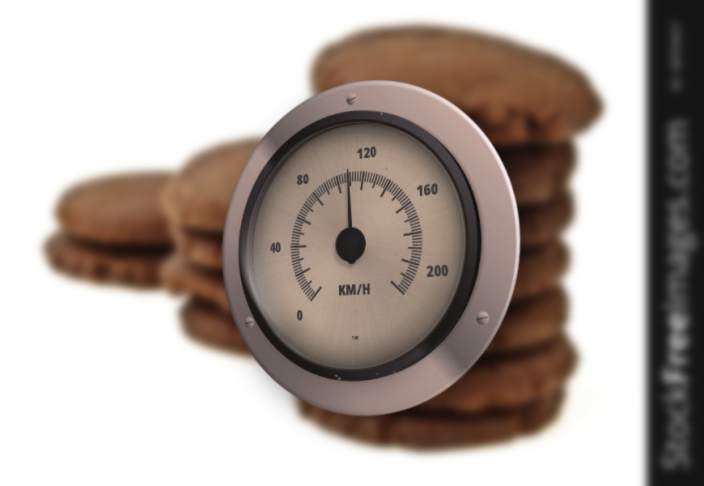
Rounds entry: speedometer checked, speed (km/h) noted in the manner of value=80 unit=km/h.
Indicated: value=110 unit=km/h
